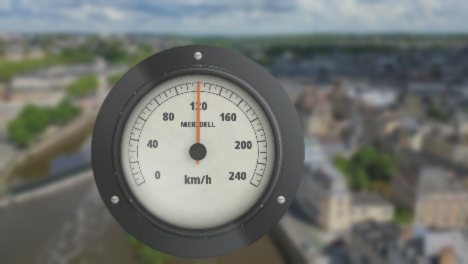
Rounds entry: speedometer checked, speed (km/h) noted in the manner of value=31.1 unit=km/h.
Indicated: value=120 unit=km/h
